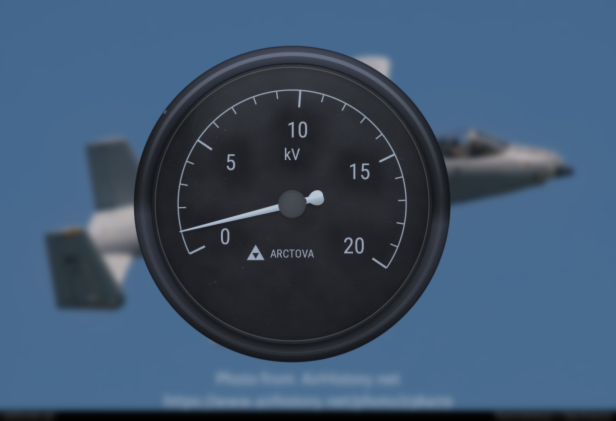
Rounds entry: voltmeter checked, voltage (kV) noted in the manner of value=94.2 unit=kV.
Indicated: value=1 unit=kV
